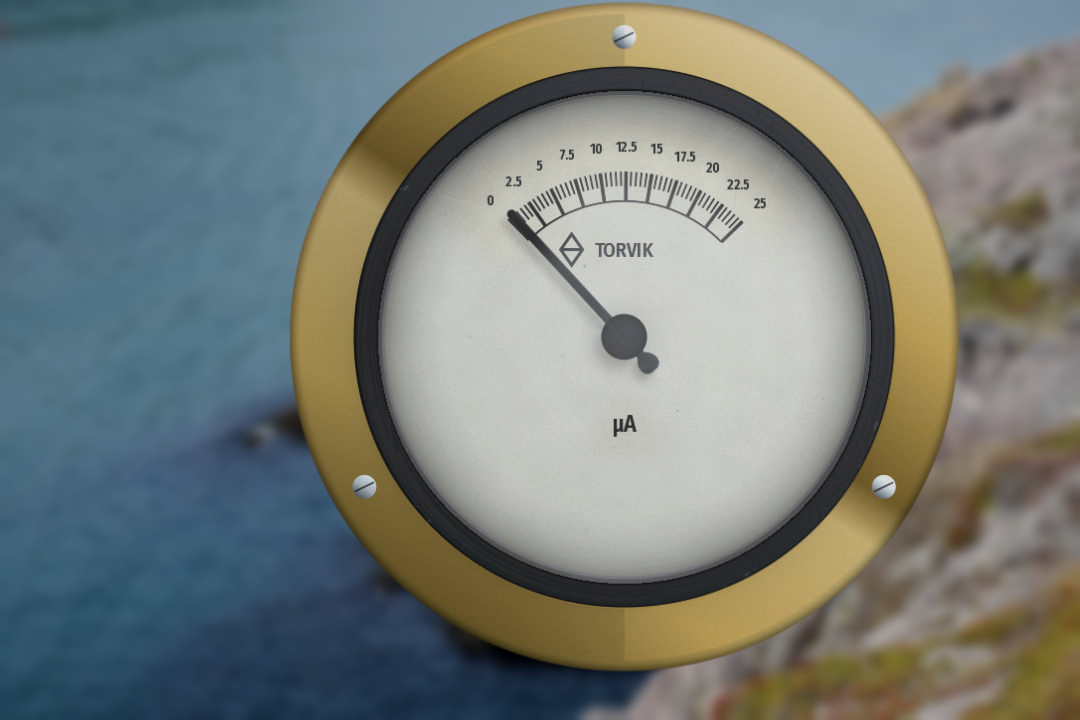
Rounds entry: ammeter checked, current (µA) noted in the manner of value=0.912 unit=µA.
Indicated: value=0.5 unit=µA
